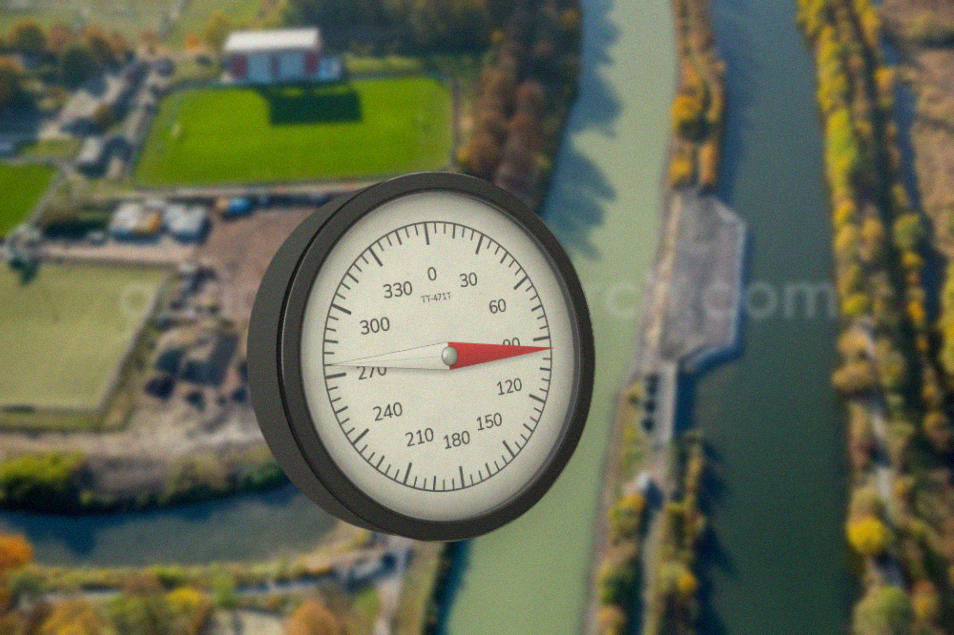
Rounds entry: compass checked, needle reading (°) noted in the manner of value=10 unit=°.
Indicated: value=95 unit=°
